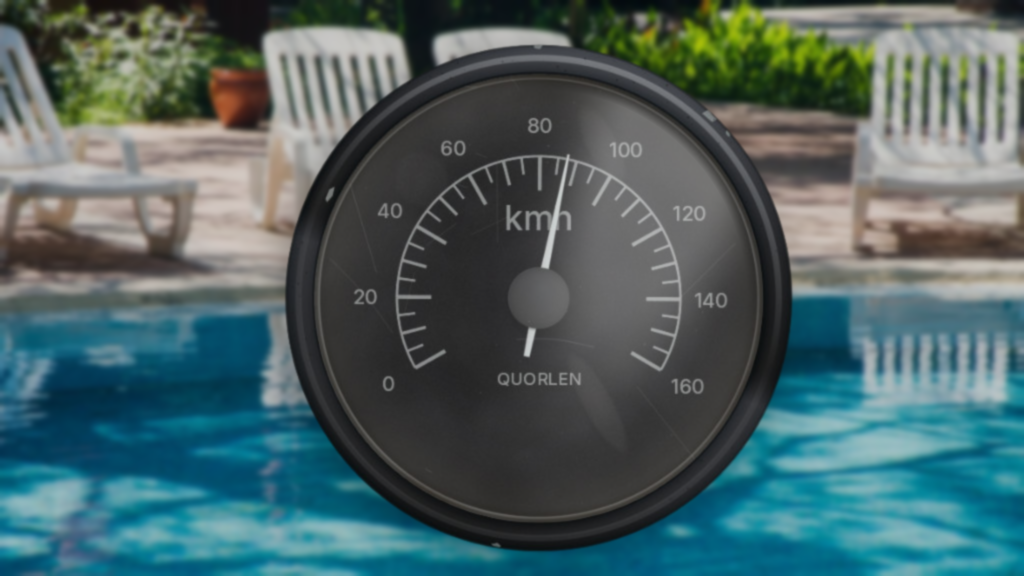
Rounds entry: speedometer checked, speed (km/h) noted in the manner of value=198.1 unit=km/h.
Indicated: value=87.5 unit=km/h
